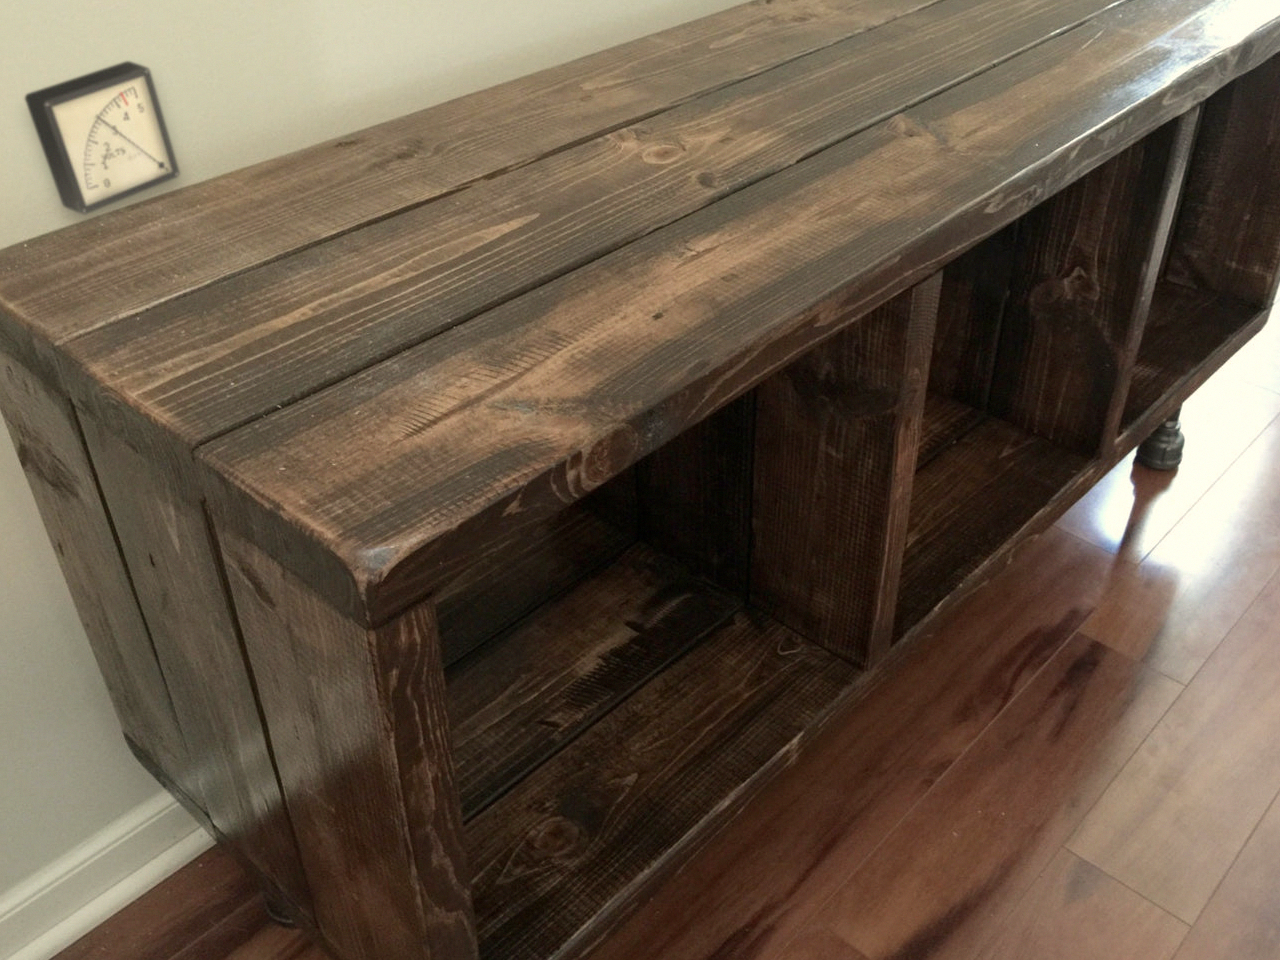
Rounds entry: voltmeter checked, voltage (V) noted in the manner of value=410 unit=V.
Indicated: value=3 unit=V
